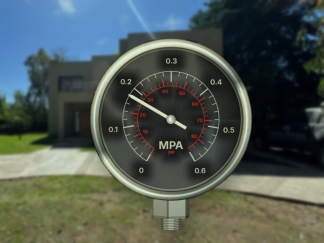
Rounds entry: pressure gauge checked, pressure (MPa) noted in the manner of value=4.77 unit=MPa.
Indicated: value=0.18 unit=MPa
